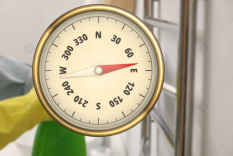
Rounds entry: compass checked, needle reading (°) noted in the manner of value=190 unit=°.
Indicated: value=80 unit=°
